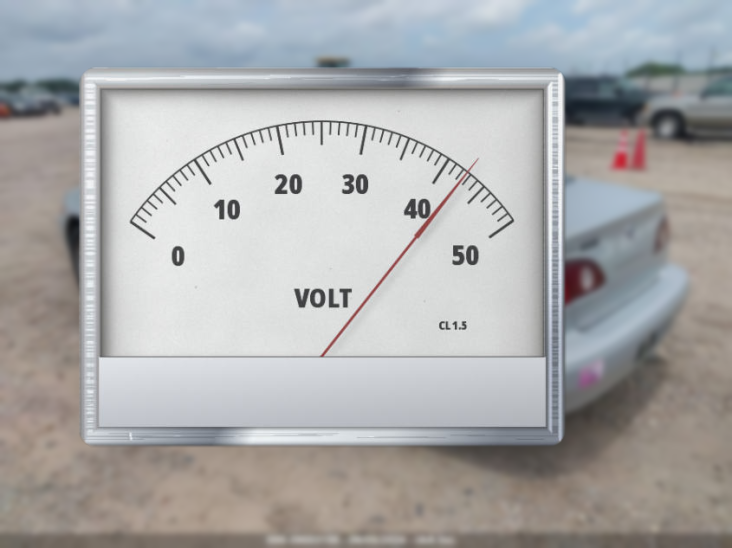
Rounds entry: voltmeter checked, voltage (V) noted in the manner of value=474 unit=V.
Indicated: value=42.5 unit=V
